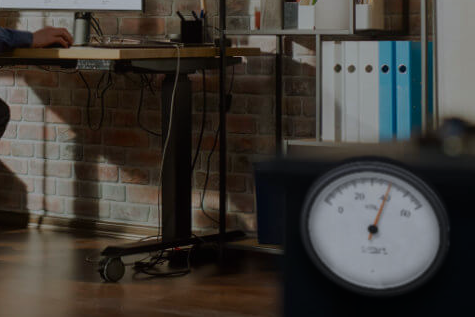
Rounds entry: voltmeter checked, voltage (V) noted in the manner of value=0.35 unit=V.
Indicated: value=40 unit=V
